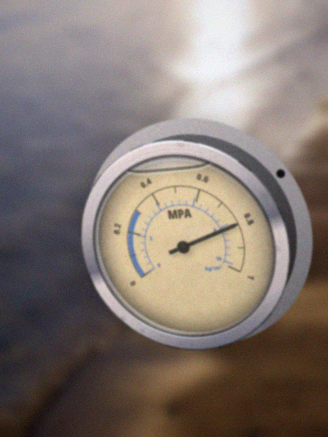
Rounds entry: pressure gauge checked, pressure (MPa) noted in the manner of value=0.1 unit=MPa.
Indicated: value=0.8 unit=MPa
